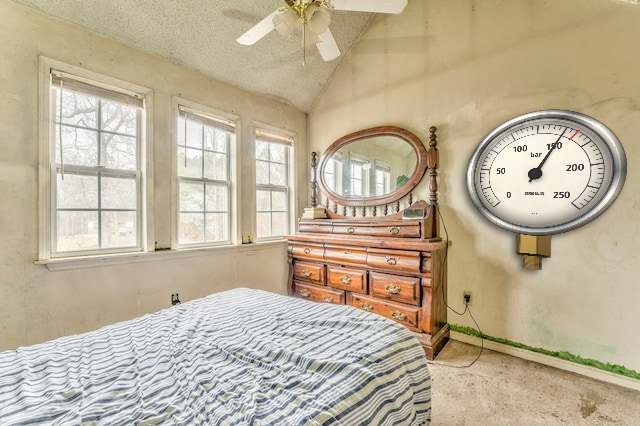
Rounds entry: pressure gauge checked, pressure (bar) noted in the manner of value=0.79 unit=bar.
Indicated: value=150 unit=bar
